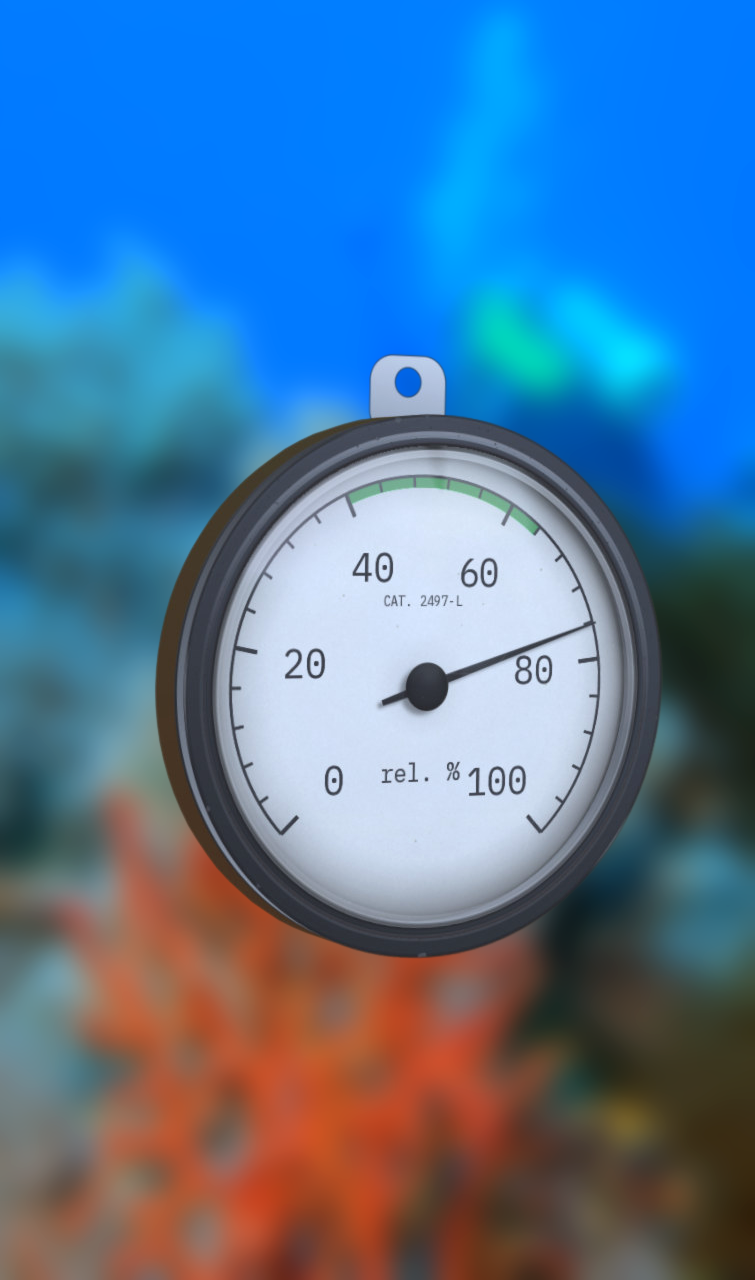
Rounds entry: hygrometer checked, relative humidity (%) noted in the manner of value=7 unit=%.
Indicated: value=76 unit=%
